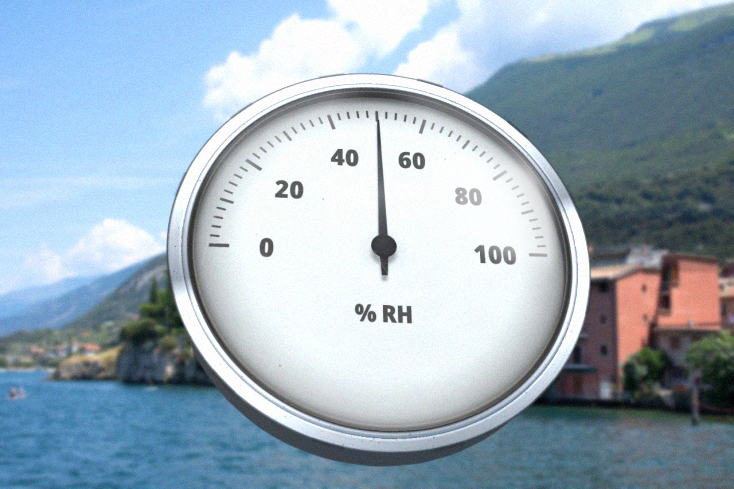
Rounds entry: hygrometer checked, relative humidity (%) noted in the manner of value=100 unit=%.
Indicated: value=50 unit=%
